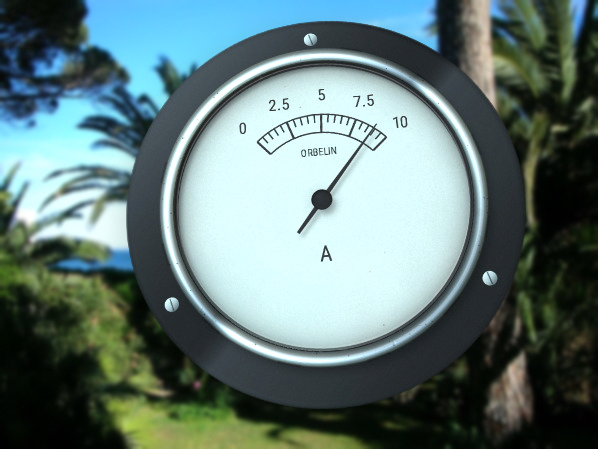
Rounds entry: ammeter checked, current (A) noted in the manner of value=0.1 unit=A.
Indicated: value=9 unit=A
